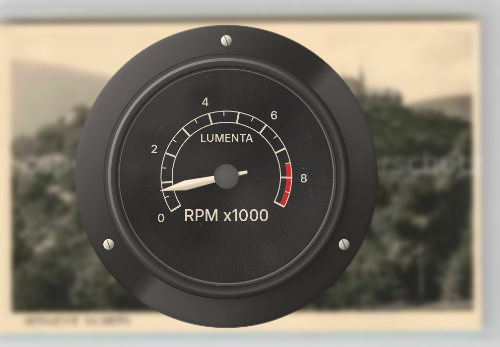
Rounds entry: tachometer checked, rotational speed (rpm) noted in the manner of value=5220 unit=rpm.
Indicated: value=750 unit=rpm
